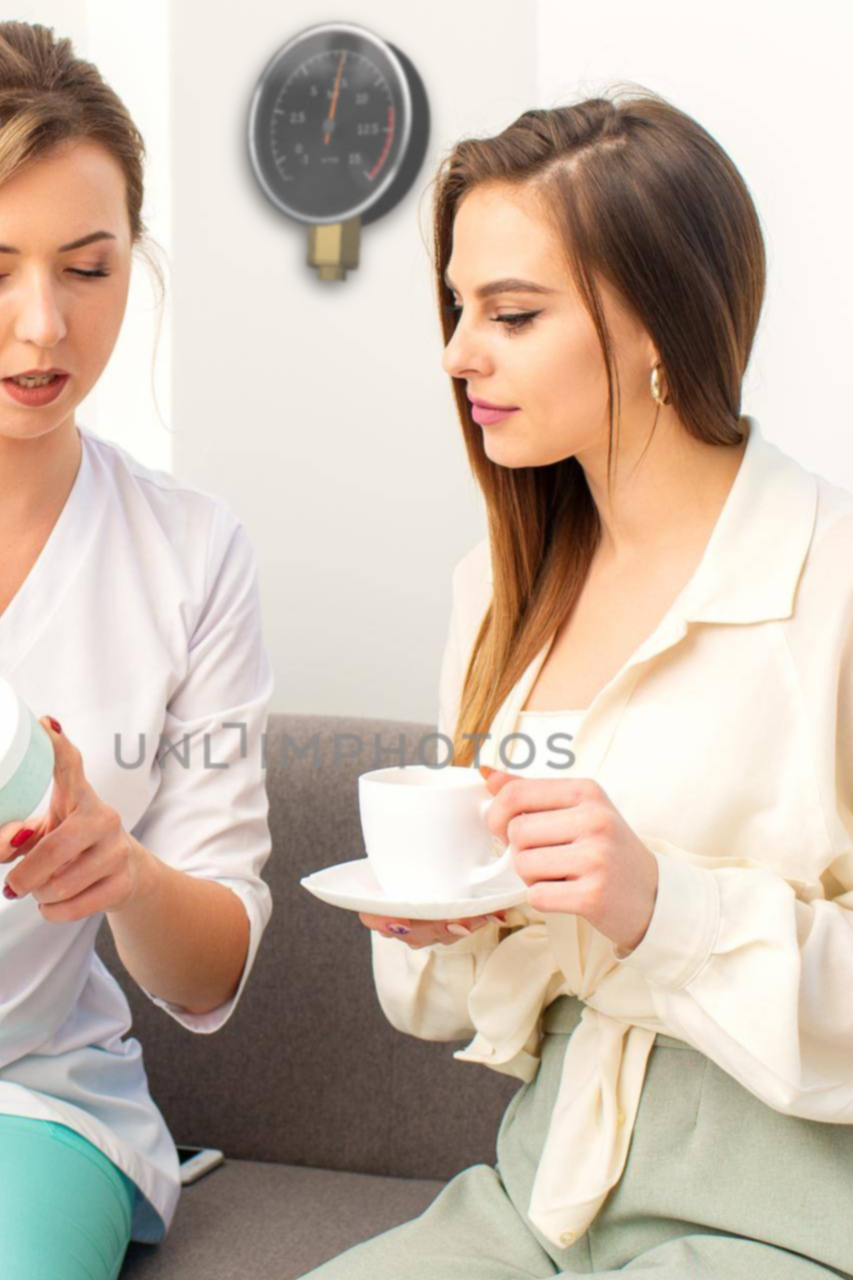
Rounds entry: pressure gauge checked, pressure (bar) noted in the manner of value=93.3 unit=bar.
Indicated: value=7.5 unit=bar
